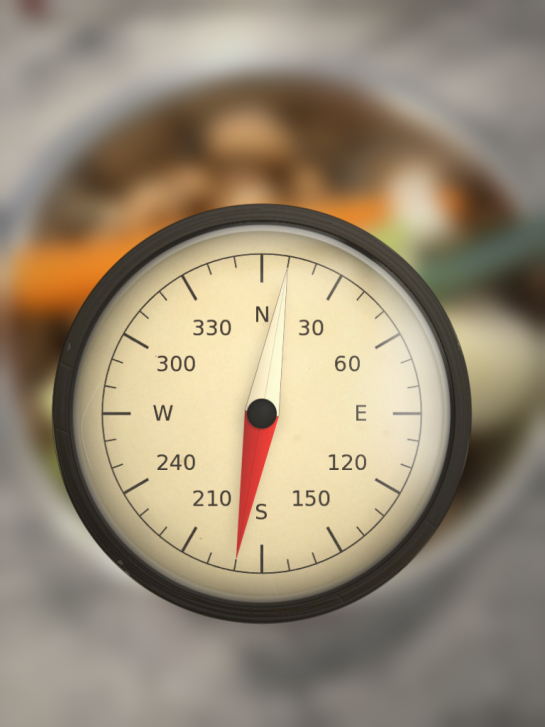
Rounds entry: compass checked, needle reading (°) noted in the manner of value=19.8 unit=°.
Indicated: value=190 unit=°
